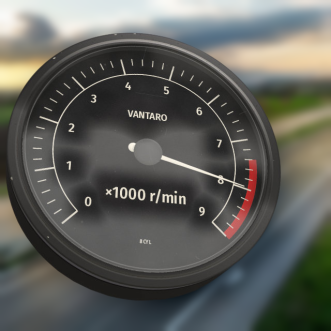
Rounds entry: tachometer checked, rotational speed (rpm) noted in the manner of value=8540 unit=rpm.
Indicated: value=8000 unit=rpm
